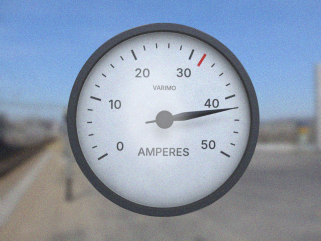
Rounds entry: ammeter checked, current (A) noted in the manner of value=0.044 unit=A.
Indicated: value=42 unit=A
